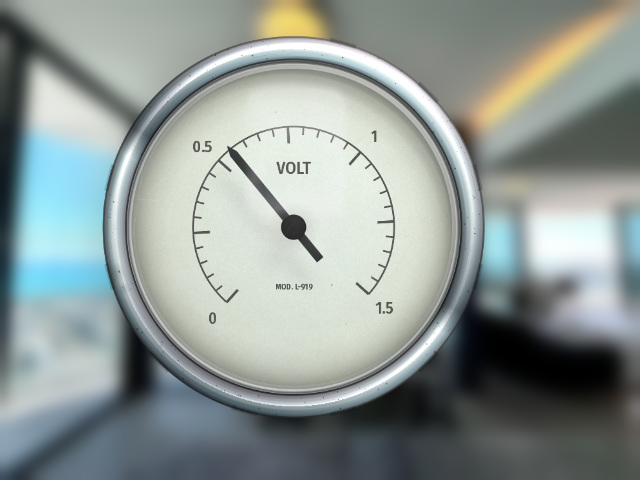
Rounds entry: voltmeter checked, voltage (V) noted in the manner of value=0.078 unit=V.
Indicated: value=0.55 unit=V
